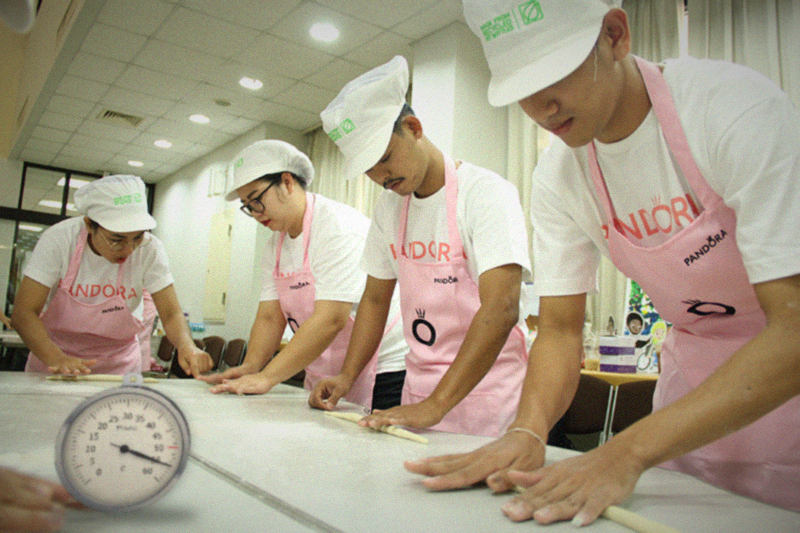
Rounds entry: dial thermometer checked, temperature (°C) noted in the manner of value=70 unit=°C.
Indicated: value=55 unit=°C
